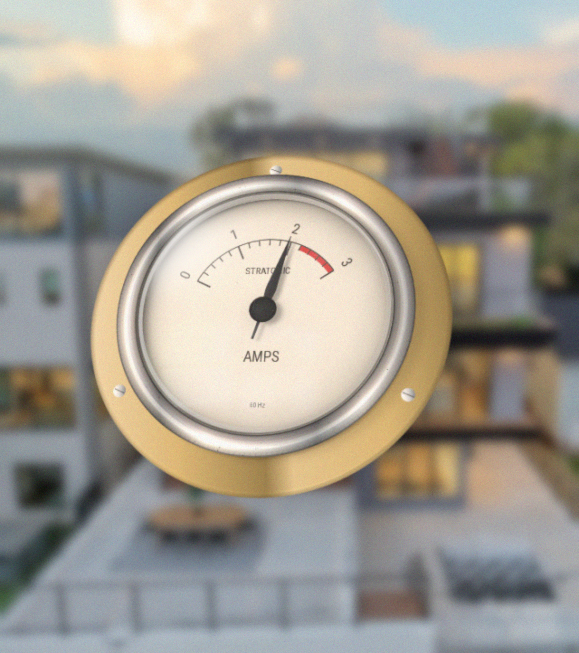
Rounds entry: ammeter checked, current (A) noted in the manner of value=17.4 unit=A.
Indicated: value=2 unit=A
